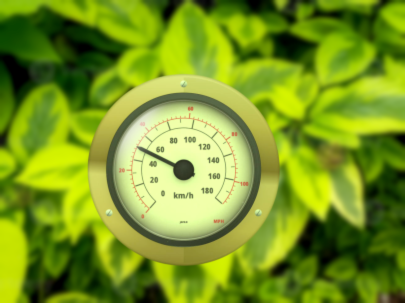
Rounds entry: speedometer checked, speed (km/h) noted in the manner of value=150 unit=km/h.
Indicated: value=50 unit=km/h
